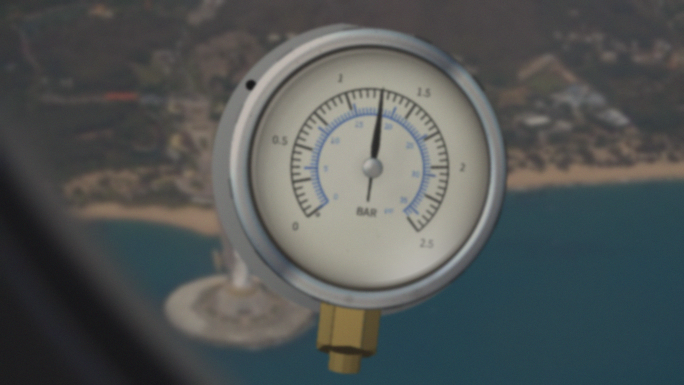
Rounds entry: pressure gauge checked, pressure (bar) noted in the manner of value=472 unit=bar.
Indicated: value=1.25 unit=bar
